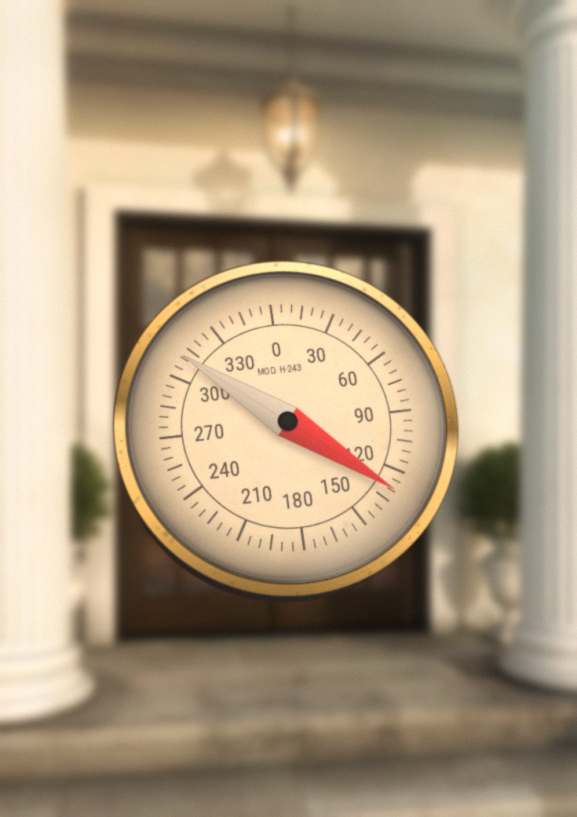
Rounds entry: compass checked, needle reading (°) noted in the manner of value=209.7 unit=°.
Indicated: value=130 unit=°
